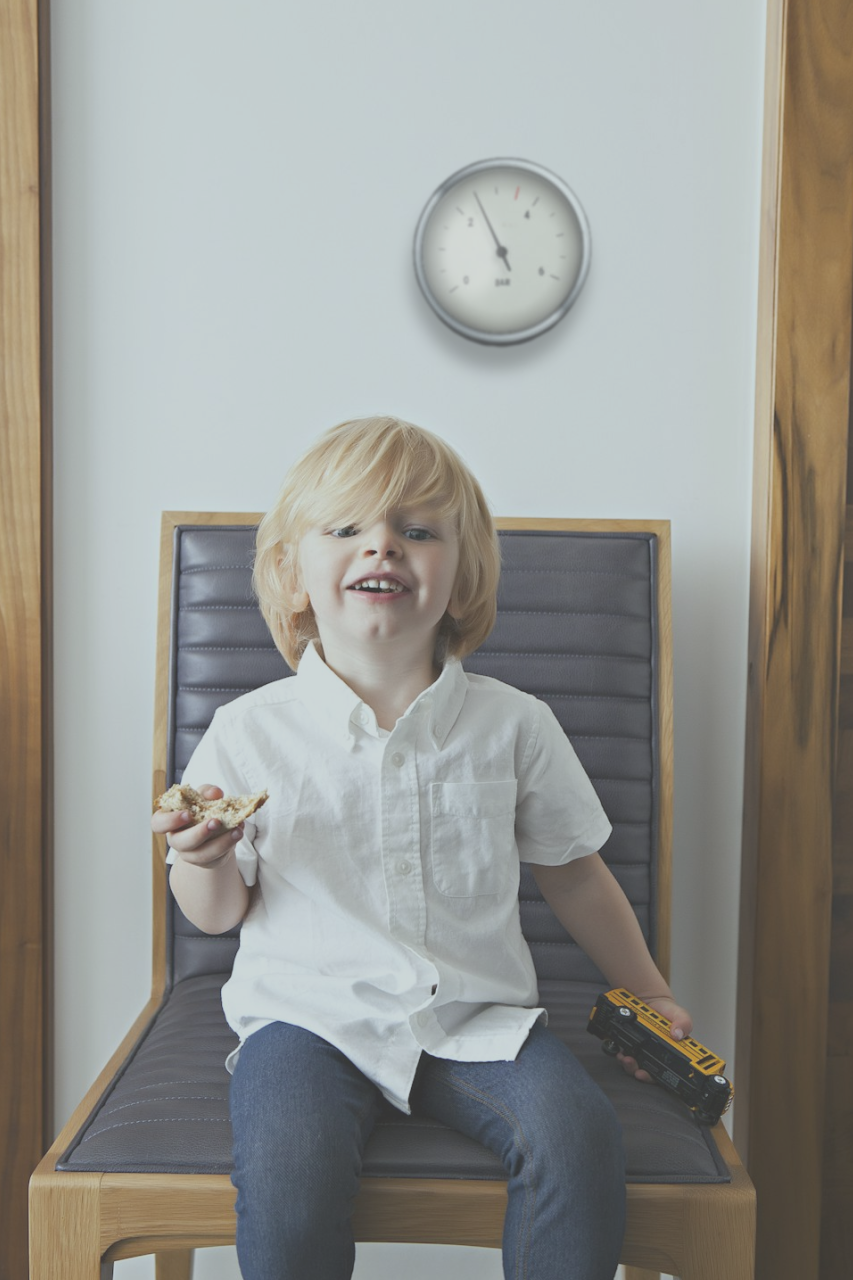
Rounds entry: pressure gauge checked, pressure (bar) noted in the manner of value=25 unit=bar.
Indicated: value=2.5 unit=bar
